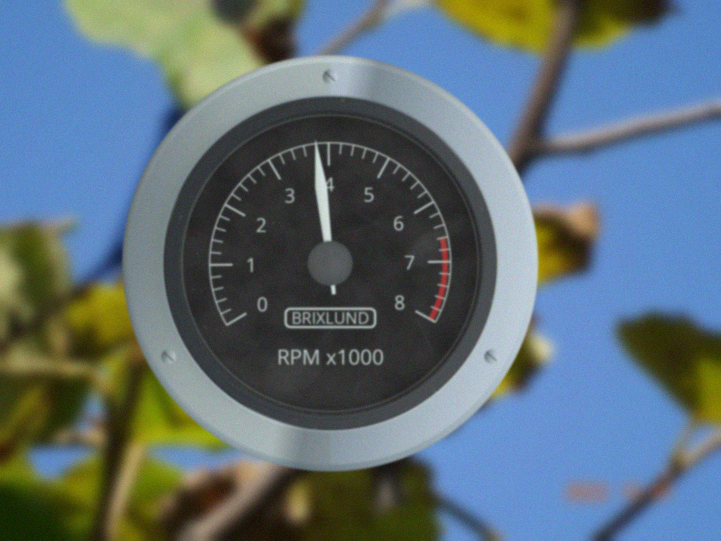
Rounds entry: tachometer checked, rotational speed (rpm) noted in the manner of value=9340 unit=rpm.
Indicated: value=3800 unit=rpm
